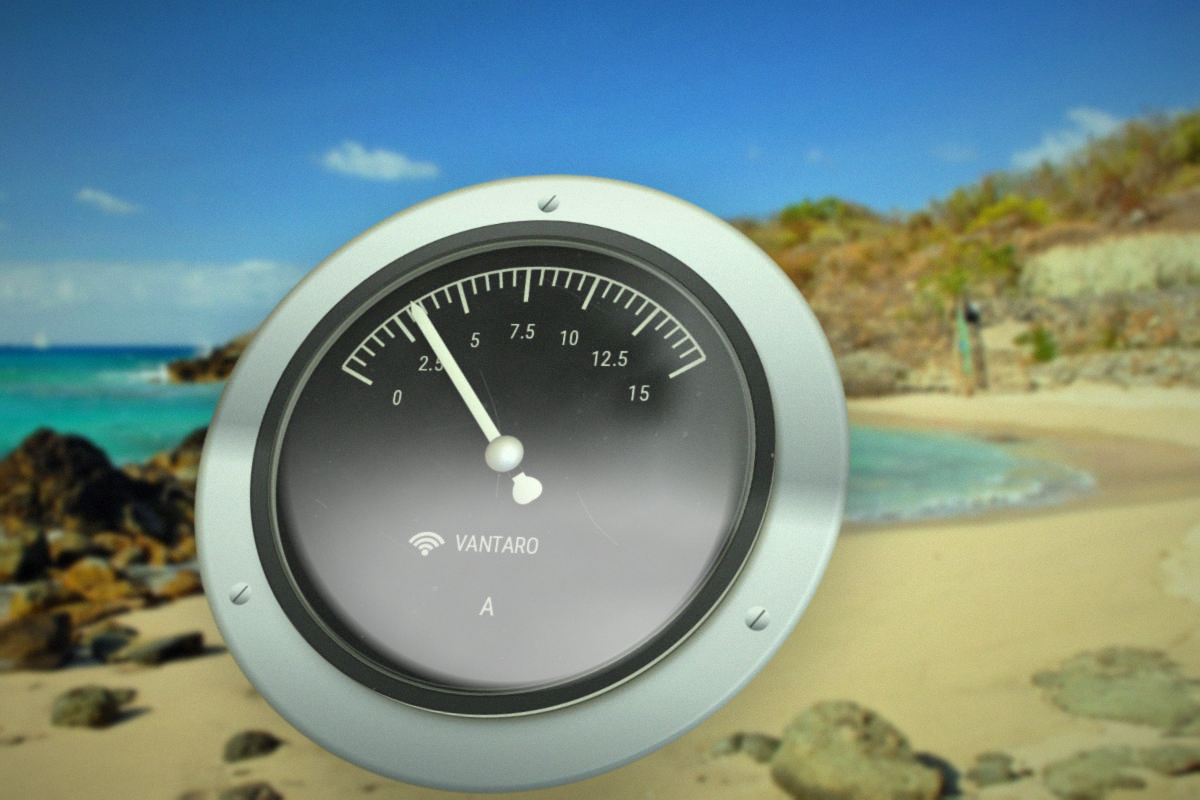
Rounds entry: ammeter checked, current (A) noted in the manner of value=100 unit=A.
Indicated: value=3.25 unit=A
